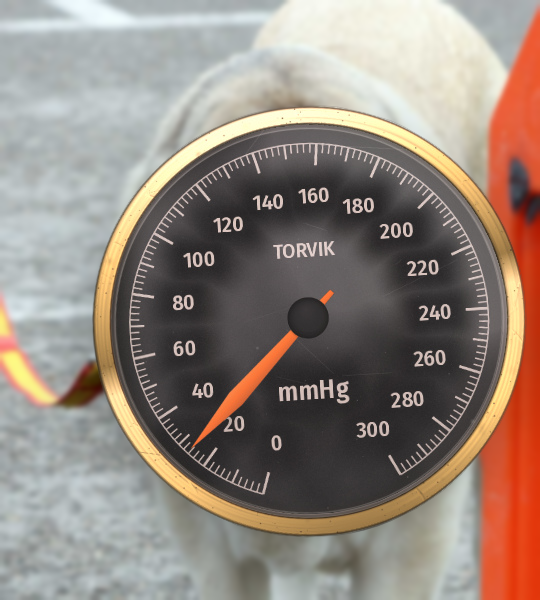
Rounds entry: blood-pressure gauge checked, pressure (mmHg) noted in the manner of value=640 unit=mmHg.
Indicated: value=26 unit=mmHg
